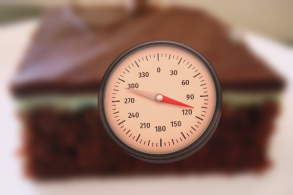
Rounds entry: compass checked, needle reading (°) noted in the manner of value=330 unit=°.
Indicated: value=110 unit=°
